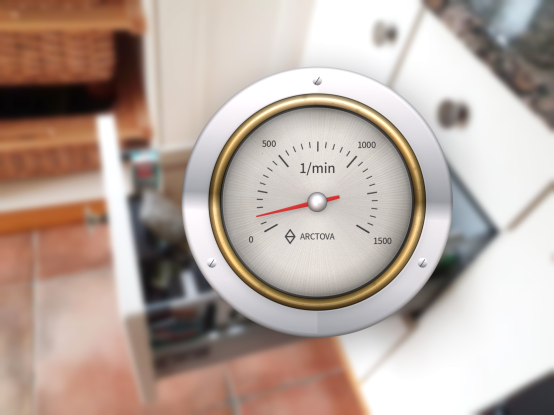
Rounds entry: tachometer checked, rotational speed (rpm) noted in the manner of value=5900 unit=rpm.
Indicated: value=100 unit=rpm
